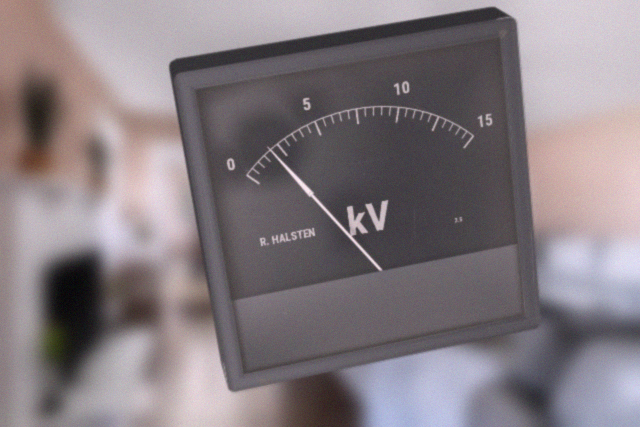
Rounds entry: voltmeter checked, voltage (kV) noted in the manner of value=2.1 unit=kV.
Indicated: value=2 unit=kV
